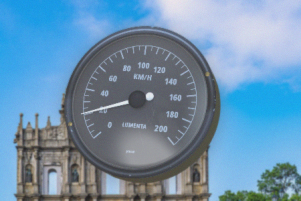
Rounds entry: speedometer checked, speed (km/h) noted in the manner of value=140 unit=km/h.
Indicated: value=20 unit=km/h
